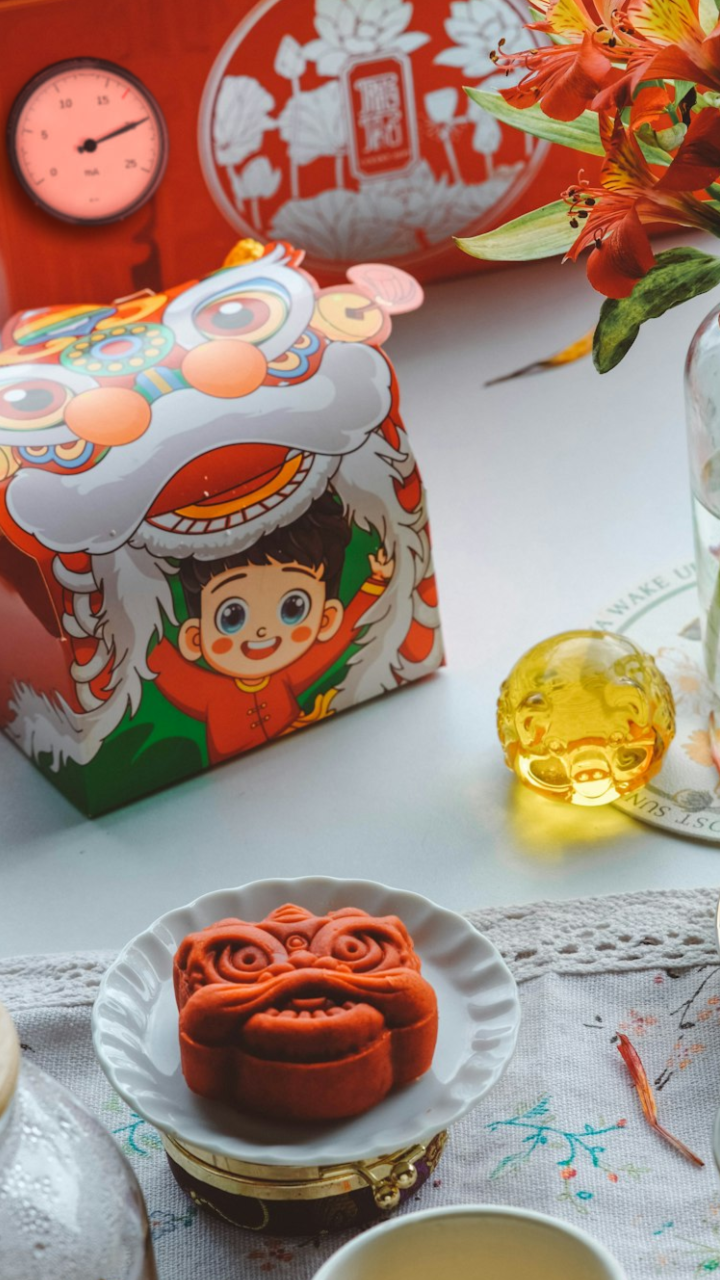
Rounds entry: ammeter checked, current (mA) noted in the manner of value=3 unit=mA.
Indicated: value=20 unit=mA
